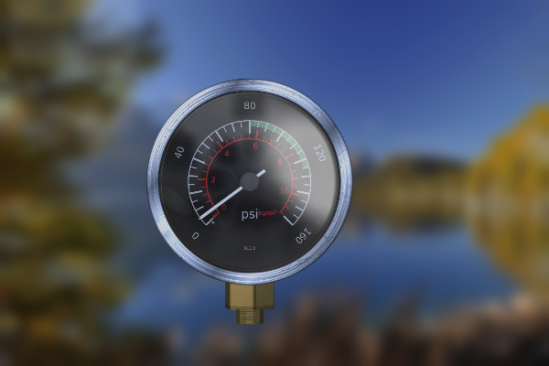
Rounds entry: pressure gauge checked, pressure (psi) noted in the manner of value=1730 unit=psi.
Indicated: value=5 unit=psi
